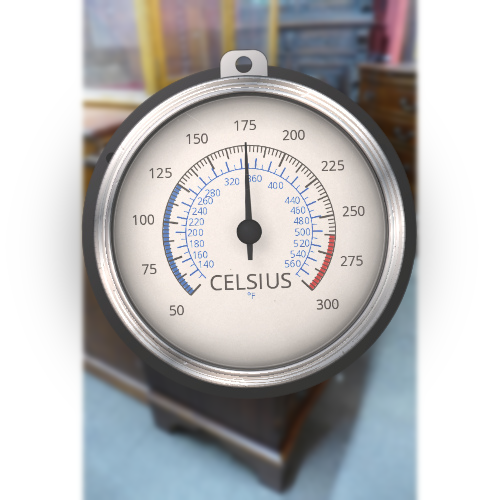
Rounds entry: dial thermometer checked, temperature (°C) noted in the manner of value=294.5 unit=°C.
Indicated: value=175 unit=°C
